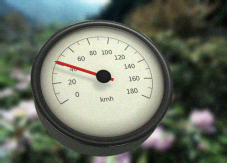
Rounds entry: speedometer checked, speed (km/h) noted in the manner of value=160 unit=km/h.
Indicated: value=40 unit=km/h
